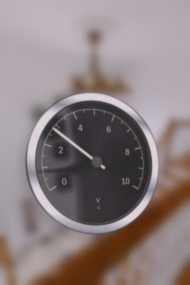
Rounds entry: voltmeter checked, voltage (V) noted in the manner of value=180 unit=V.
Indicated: value=2.75 unit=V
